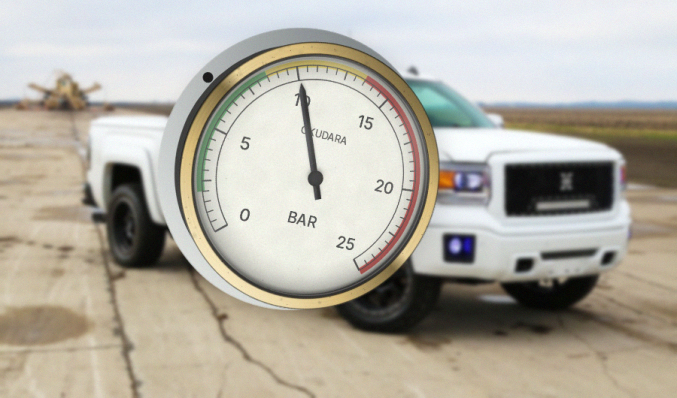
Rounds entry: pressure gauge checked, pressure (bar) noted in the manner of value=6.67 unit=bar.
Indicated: value=10 unit=bar
